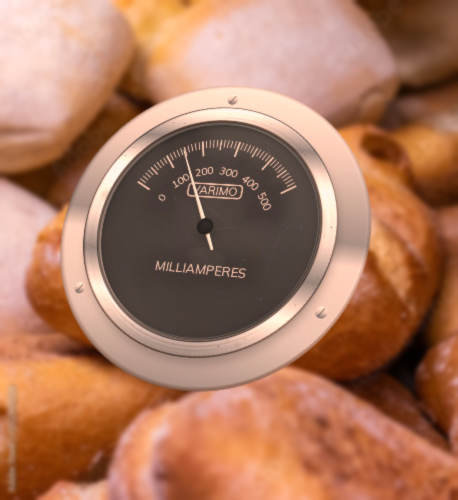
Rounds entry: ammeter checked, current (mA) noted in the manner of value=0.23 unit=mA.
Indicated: value=150 unit=mA
